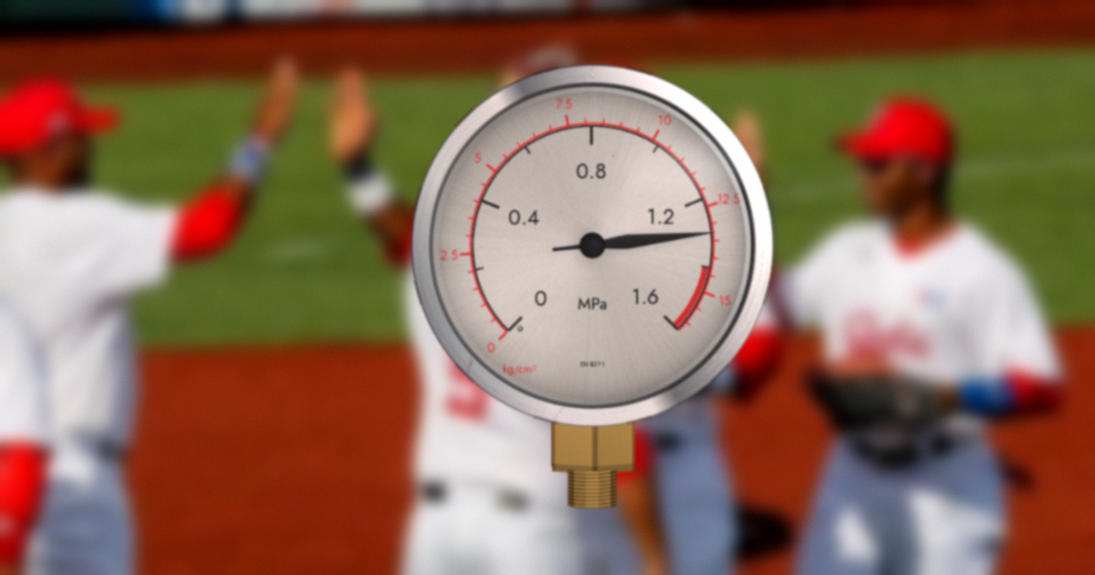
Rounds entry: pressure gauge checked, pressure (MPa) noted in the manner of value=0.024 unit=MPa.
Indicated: value=1.3 unit=MPa
